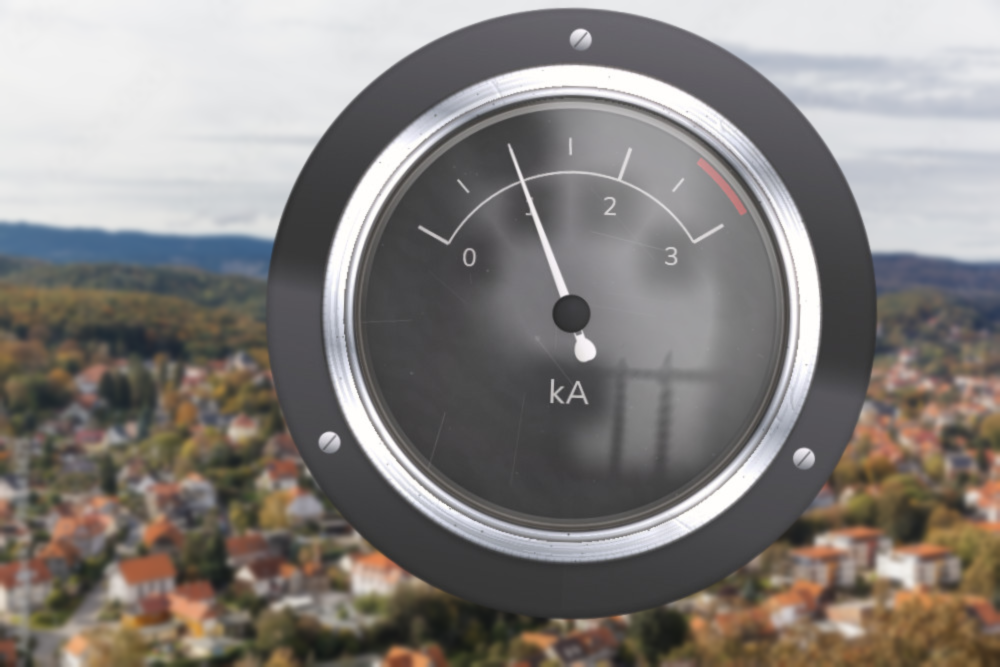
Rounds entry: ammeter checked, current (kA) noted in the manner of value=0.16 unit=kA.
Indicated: value=1 unit=kA
